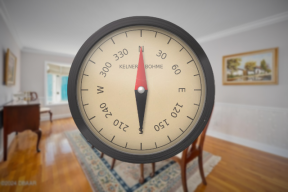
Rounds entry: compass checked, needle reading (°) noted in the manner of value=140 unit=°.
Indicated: value=0 unit=°
